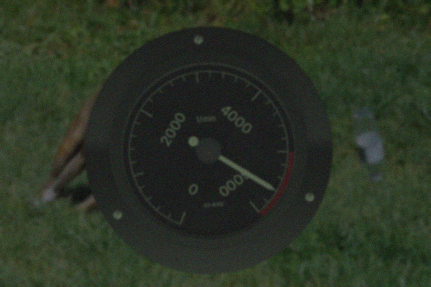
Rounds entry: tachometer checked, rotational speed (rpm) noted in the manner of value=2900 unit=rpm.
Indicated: value=5600 unit=rpm
